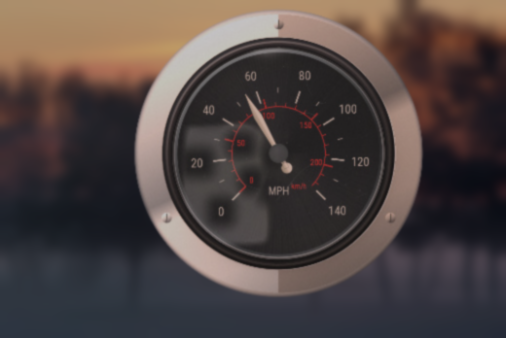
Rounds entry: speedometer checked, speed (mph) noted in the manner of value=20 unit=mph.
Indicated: value=55 unit=mph
